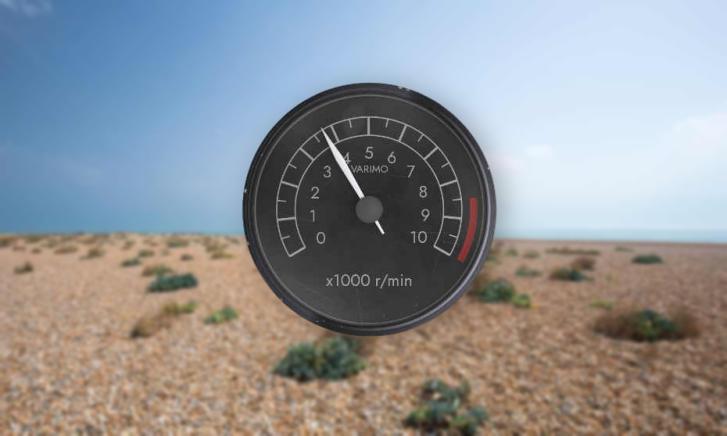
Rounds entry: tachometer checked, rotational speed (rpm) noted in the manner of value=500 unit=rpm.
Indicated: value=3750 unit=rpm
